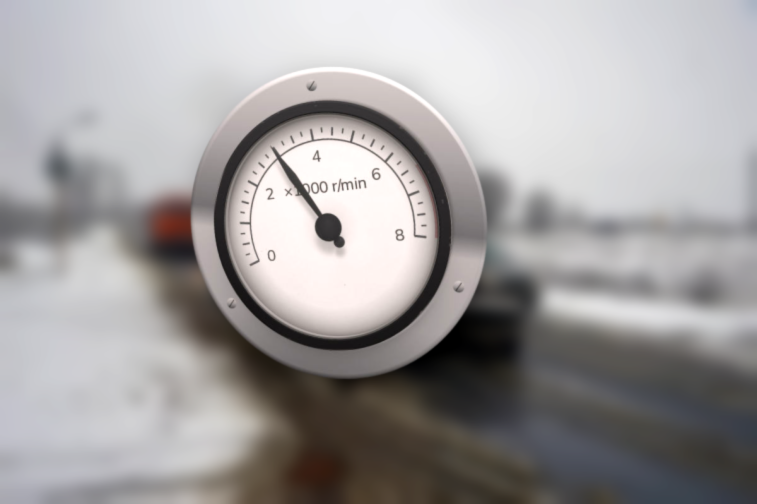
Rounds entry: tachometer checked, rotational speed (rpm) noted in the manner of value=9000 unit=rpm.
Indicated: value=3000 unit=rpm
